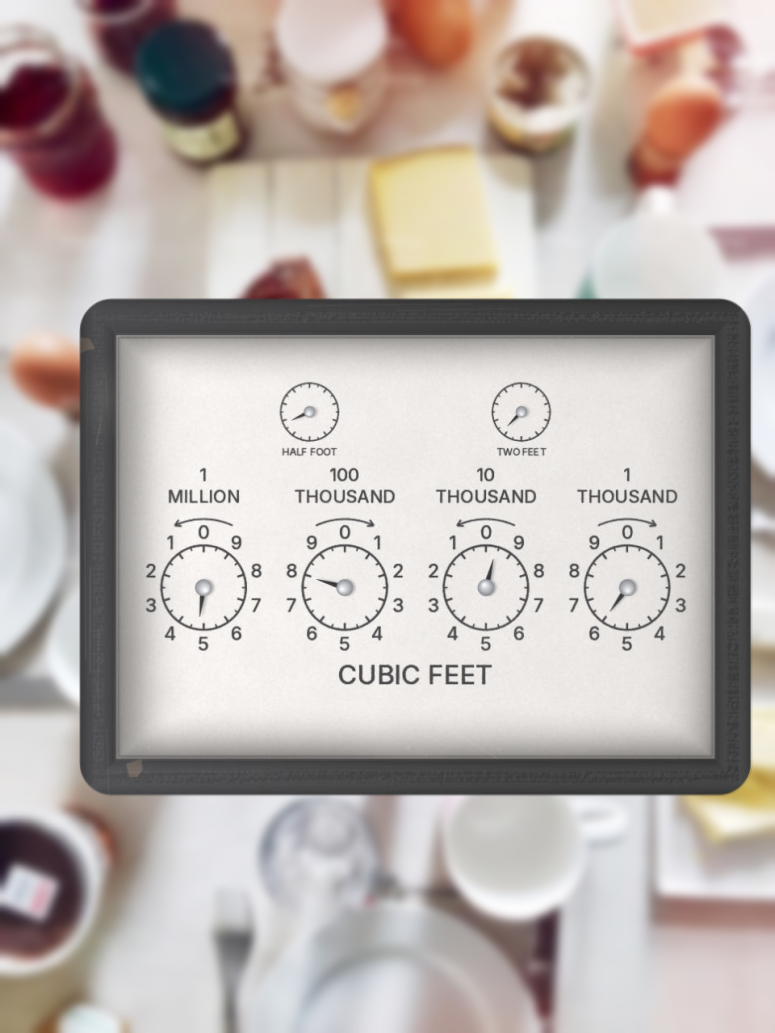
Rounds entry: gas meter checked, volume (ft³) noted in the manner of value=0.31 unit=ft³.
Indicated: value=479600 unit=ft³
